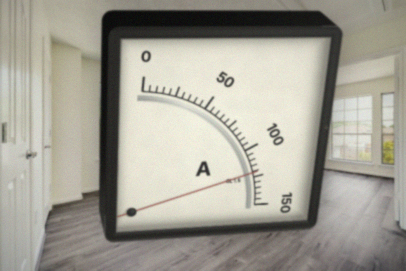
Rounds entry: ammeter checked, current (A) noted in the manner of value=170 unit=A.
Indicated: value=120 unit=A
